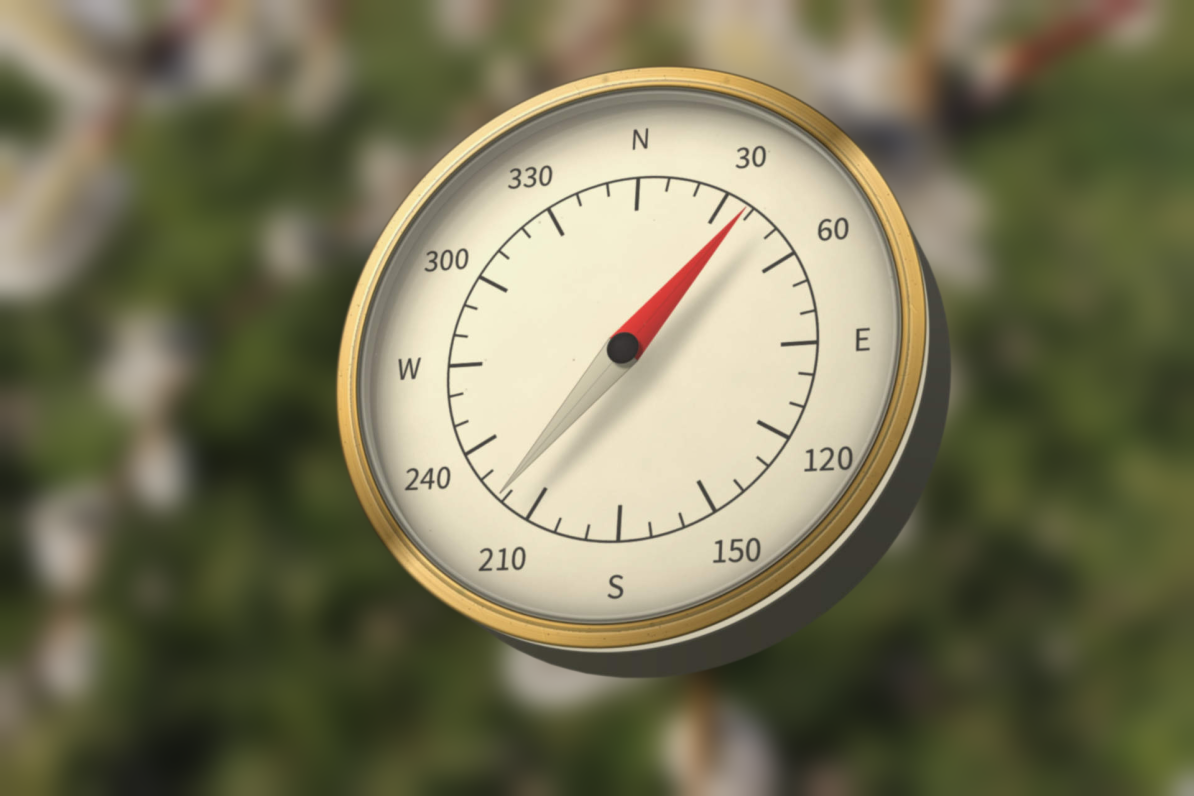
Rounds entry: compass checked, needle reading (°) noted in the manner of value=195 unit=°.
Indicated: value=40 unit=°
